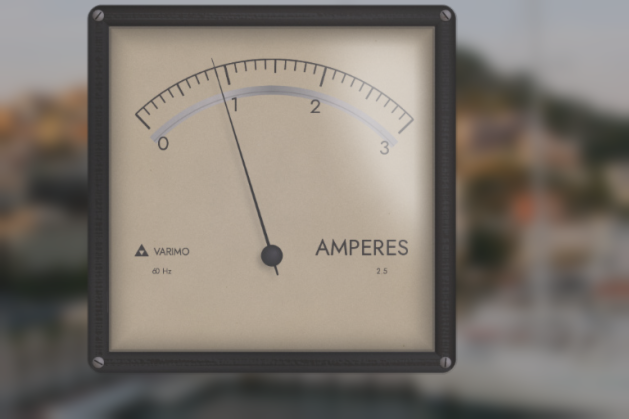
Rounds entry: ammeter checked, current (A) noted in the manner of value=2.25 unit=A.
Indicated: value=0.9 unit=A
